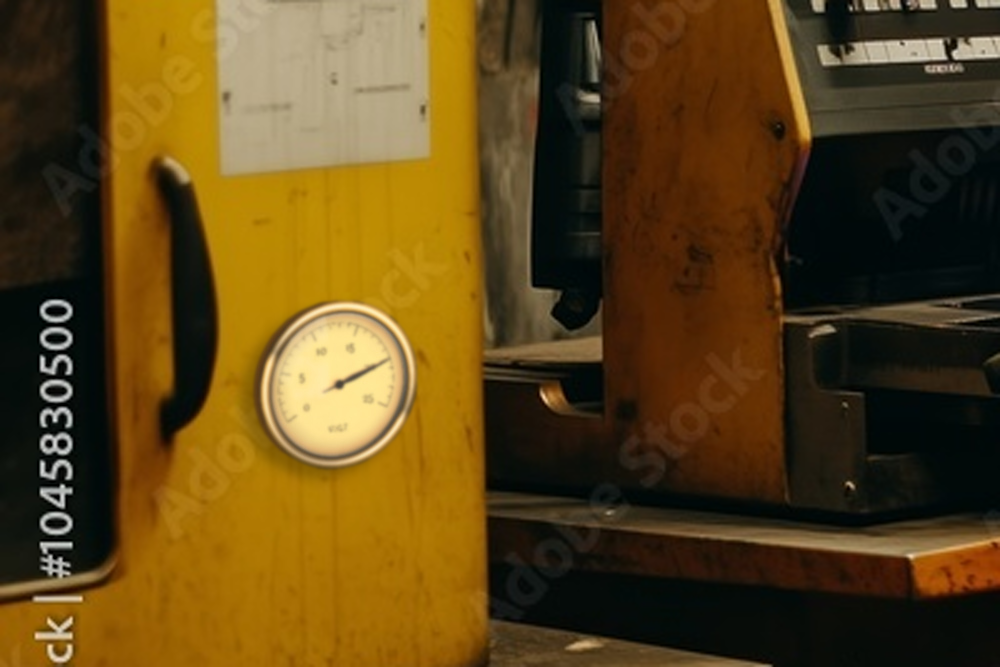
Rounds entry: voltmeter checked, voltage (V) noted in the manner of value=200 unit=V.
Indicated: value=20 unit=V
